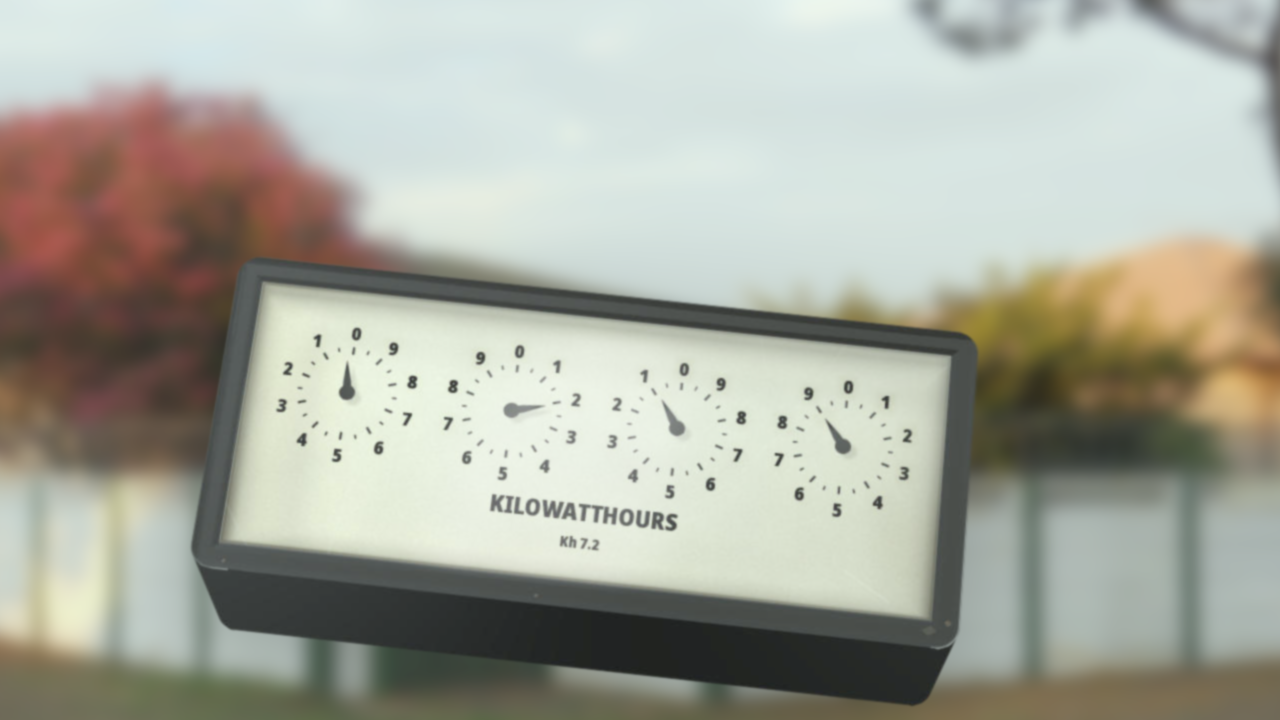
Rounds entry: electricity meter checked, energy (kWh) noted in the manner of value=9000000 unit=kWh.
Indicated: value=209 unit=kWh
